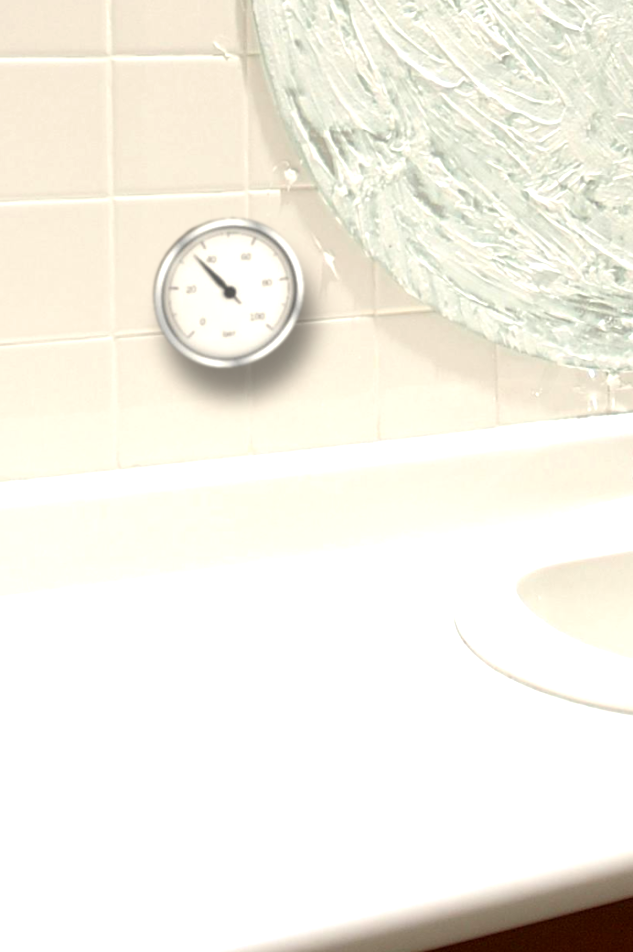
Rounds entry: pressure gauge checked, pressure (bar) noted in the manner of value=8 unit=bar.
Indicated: value=35 unit=bar
